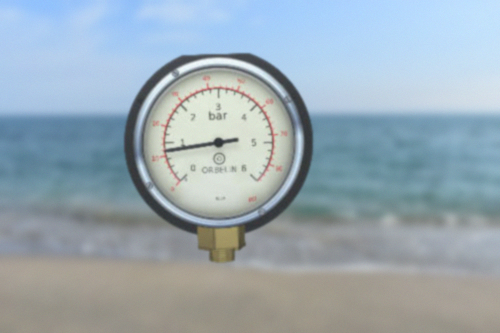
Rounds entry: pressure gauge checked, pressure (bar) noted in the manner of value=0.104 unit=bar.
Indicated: value=0.8 unit=bar
